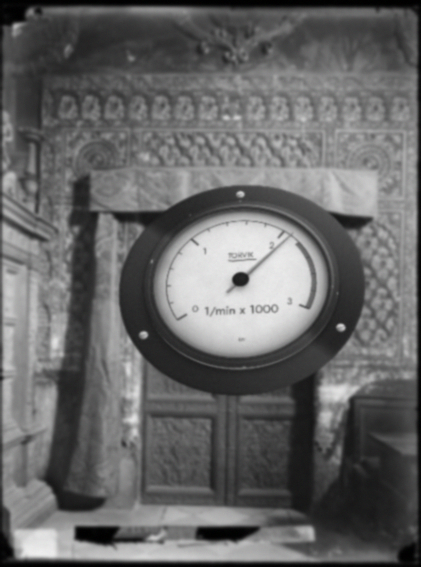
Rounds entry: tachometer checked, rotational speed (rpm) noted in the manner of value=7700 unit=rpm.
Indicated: value=2100 unit=rpm
